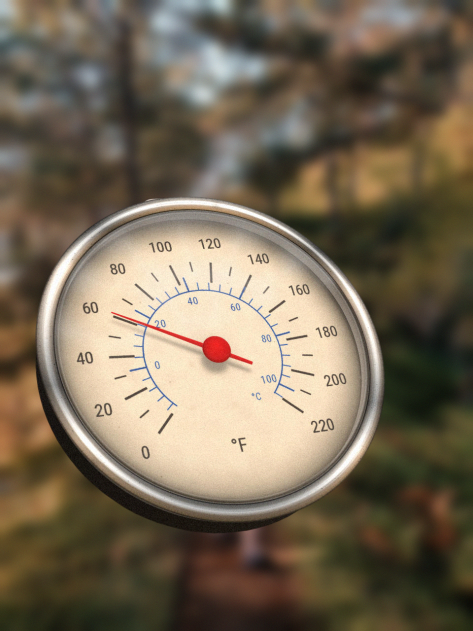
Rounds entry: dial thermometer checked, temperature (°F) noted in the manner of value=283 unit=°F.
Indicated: value=60 unit=°F
